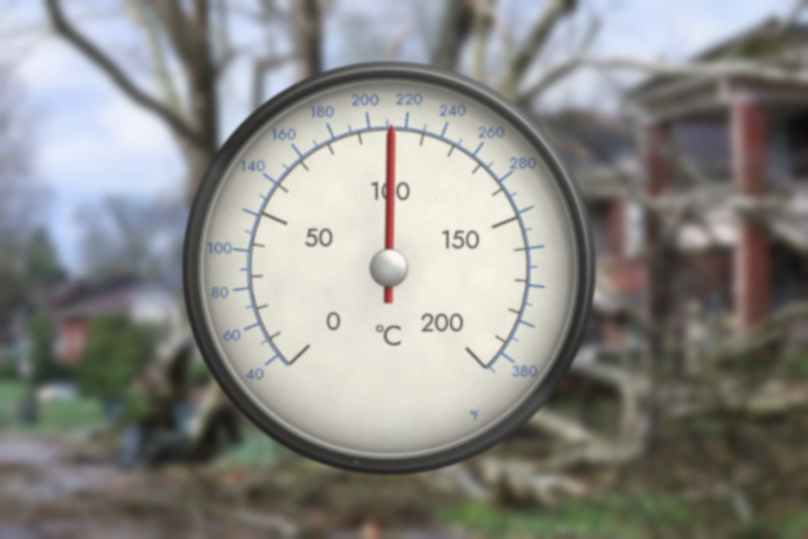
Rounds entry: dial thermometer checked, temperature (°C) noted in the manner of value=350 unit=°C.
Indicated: value=100 unit=°C
